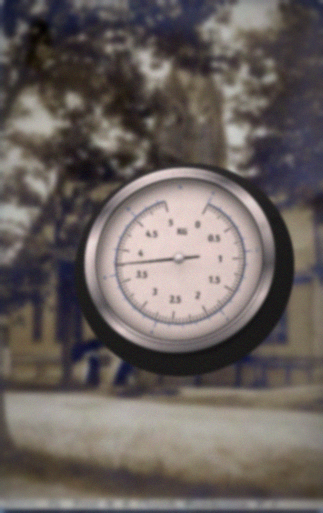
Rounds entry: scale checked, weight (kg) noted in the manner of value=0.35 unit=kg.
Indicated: value=3.75 unit=kg
